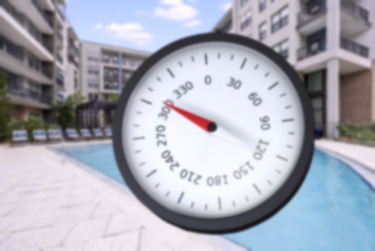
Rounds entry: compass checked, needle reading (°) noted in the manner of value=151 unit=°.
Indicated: value=305 unit=°
